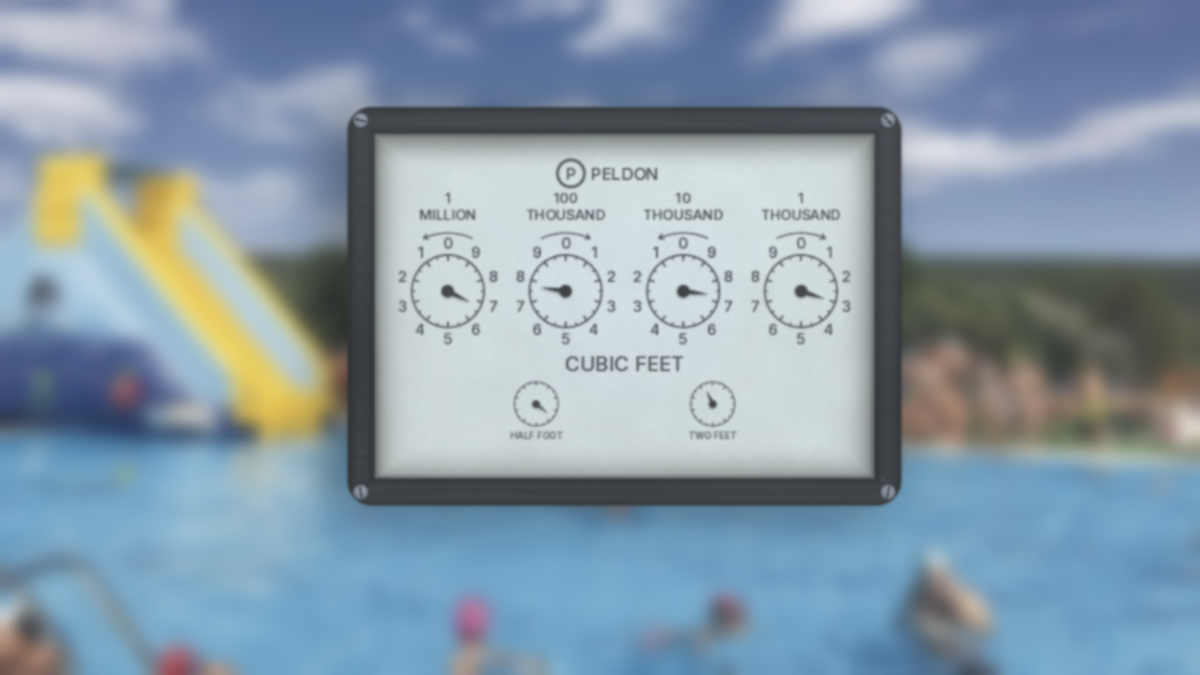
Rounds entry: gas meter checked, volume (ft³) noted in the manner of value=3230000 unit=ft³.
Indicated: value=677300 unit=ft³
